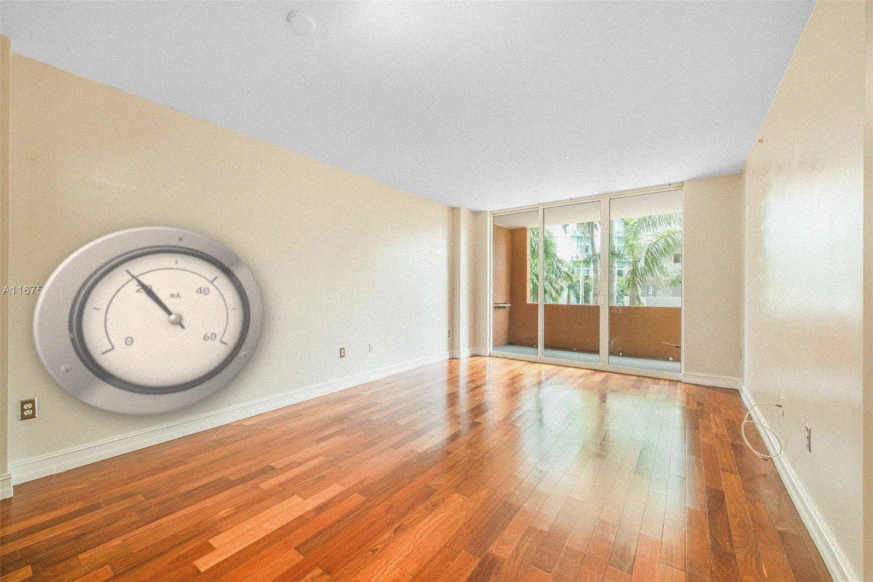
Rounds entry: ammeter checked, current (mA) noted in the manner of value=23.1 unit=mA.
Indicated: value=20 unit=mA
